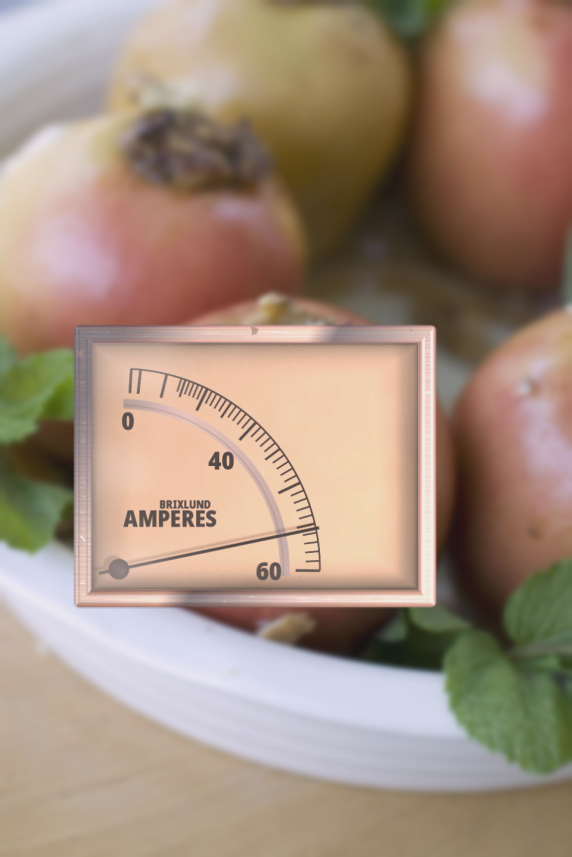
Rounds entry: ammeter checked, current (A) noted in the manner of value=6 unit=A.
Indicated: value=55.5 unit=A
